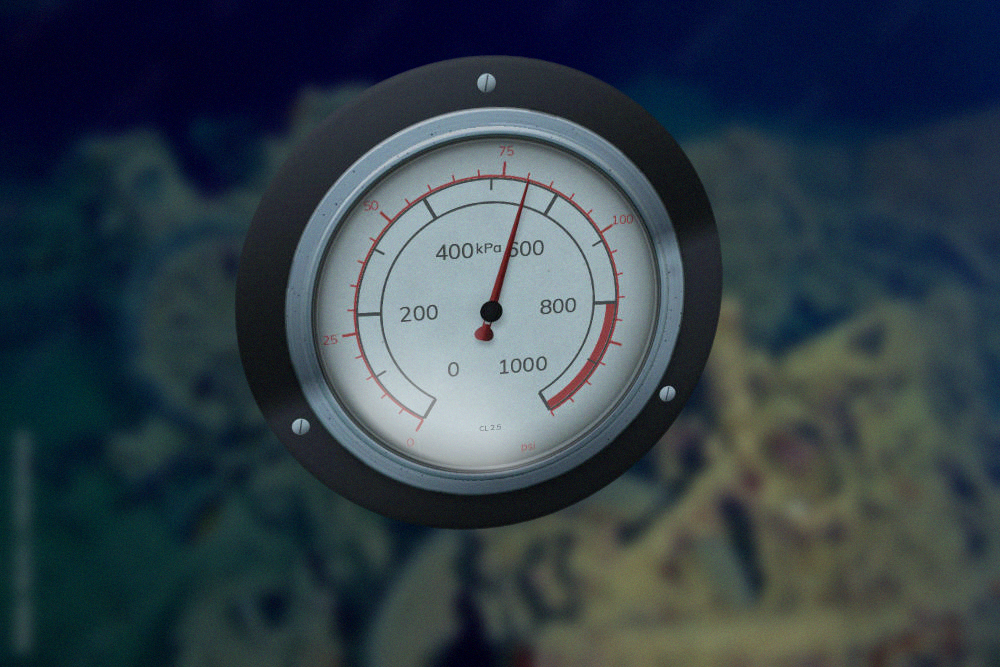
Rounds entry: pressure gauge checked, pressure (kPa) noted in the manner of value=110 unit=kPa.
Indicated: value=550 unit=kPa
